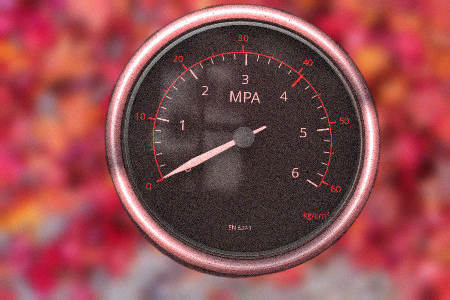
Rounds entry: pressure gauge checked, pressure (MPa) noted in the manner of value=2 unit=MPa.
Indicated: value=0 unit=MPa
